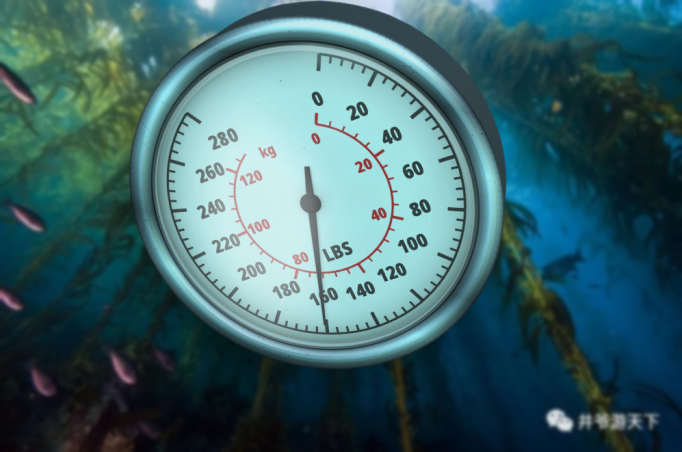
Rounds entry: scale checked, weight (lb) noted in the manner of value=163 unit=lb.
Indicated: value=160 unit=lb
